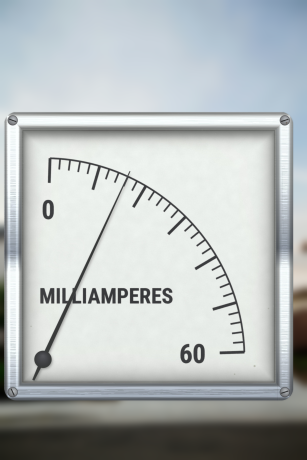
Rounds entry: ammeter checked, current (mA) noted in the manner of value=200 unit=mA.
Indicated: value=16 unit=mA
